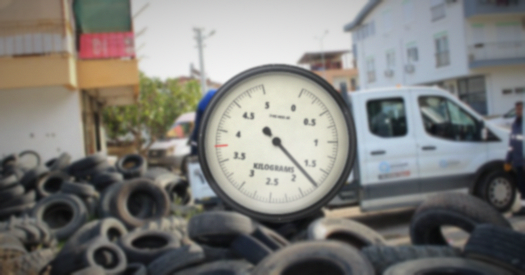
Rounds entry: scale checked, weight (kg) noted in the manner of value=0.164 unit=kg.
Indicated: value=1.75 unit=kg
